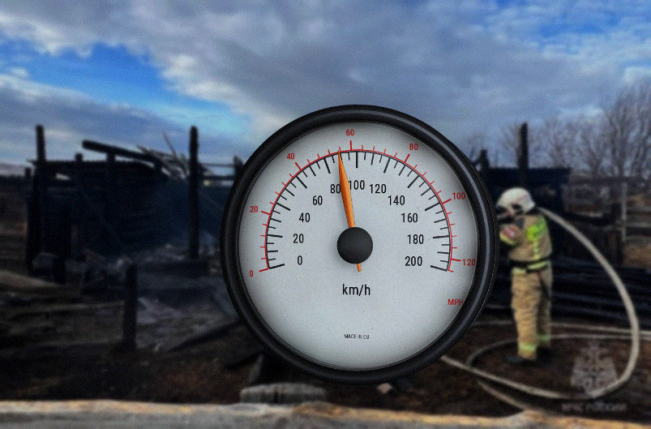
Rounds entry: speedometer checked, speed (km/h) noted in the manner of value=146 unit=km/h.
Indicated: value=90 unit=km/h
